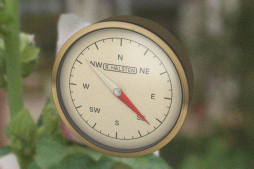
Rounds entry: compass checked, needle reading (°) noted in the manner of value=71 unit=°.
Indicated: value=130 unit=°
